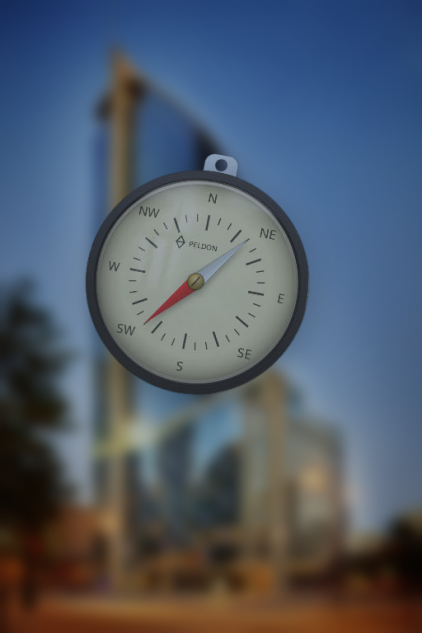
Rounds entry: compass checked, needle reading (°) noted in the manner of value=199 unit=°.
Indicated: value=220 unit=°
